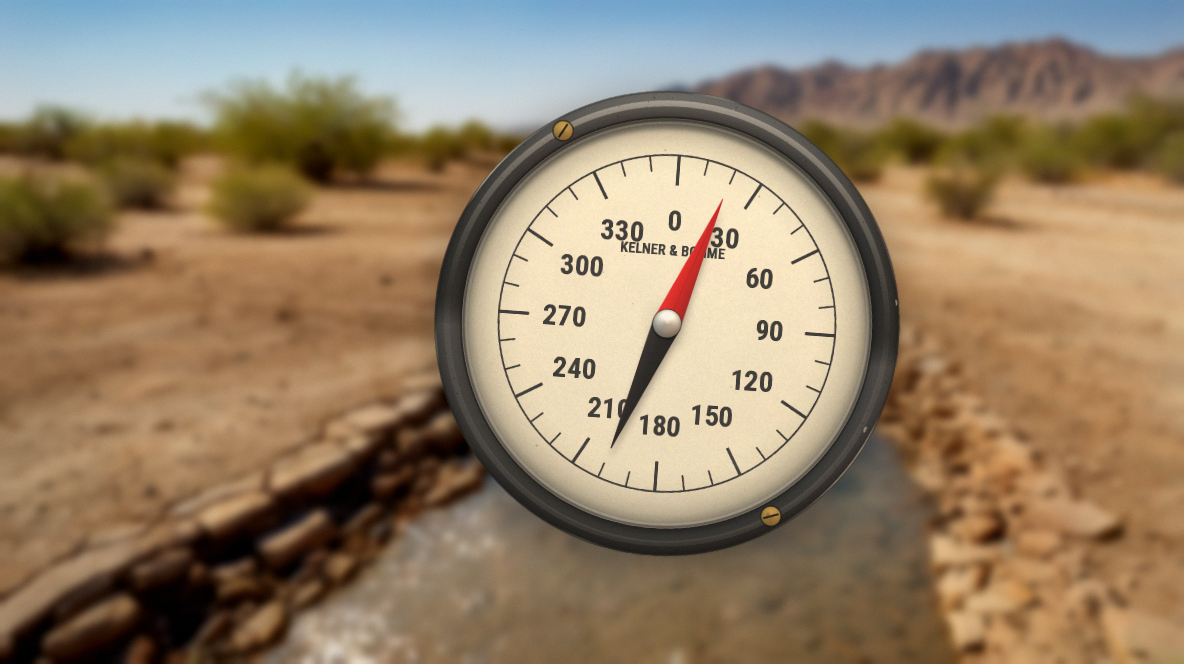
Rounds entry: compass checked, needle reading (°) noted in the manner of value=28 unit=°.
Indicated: value=20 unit=°
